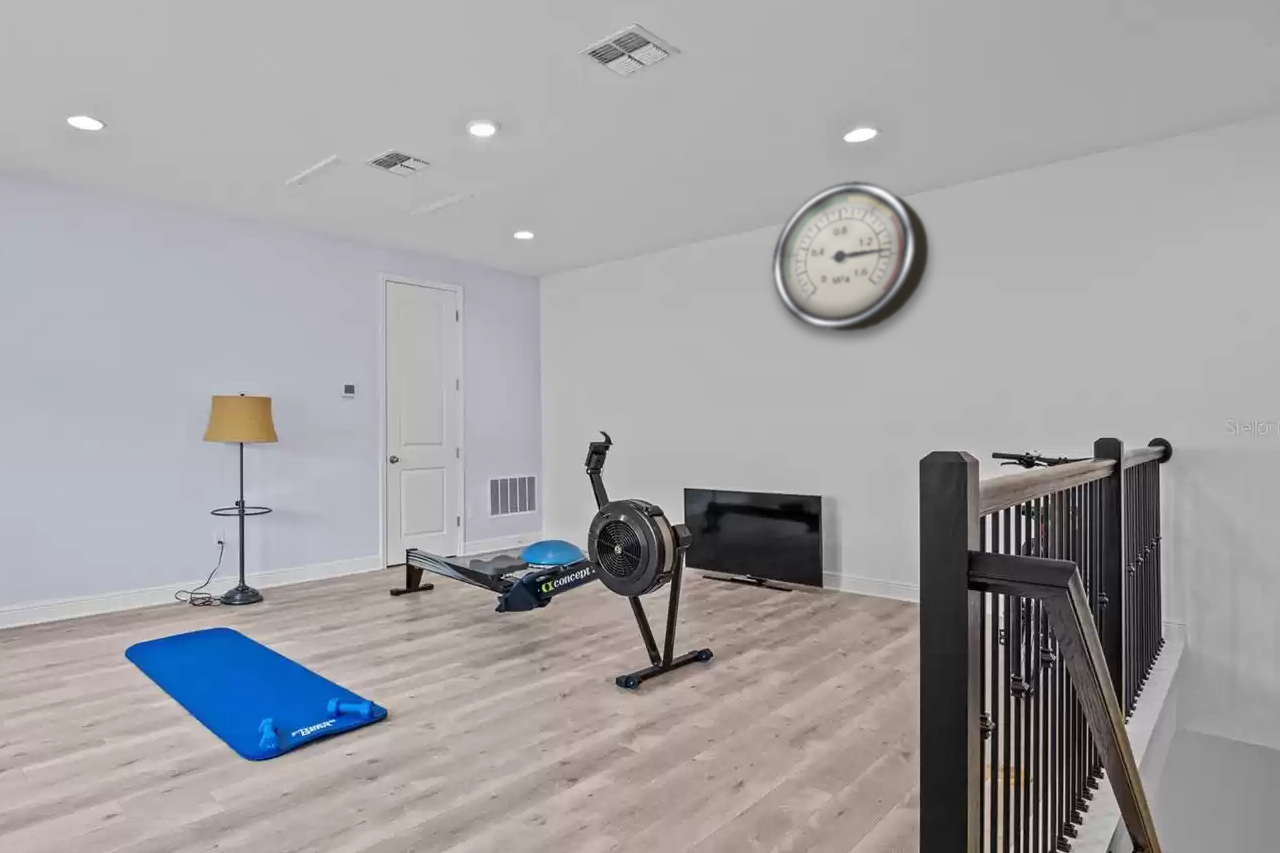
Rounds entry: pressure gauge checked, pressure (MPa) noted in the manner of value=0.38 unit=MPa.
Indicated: value=1.35 unit=MPa
